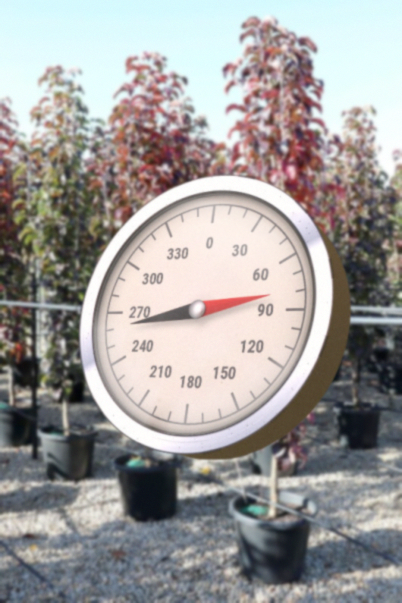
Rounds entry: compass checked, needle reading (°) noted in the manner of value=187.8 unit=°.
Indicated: value=80 unit=°
